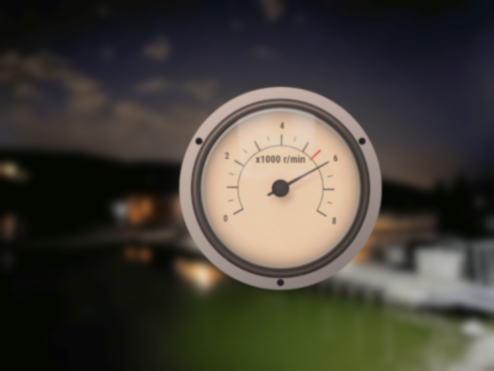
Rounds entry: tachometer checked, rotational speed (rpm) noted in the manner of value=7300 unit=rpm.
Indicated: value=6000 unit=rpm
